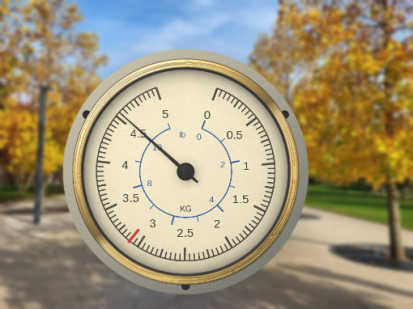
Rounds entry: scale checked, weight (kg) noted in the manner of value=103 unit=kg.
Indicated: value=4.55 unit=kg
